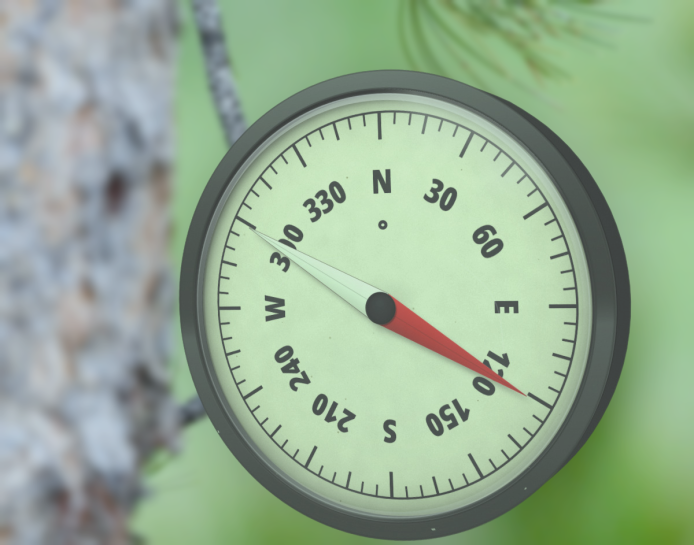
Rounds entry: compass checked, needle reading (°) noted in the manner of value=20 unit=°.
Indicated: value=120 unit=°
